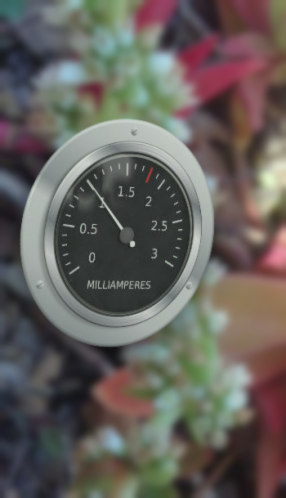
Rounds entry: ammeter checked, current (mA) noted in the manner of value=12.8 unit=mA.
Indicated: value=1 unit=mA
